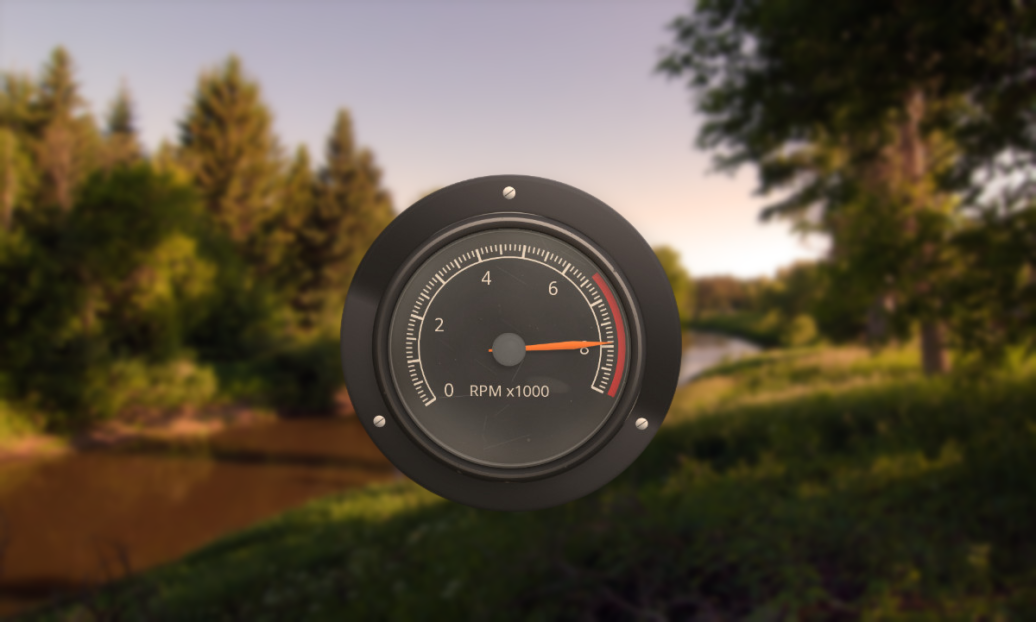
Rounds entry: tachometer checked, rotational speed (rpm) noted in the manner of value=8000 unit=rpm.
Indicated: value=7900 unit=rpm
